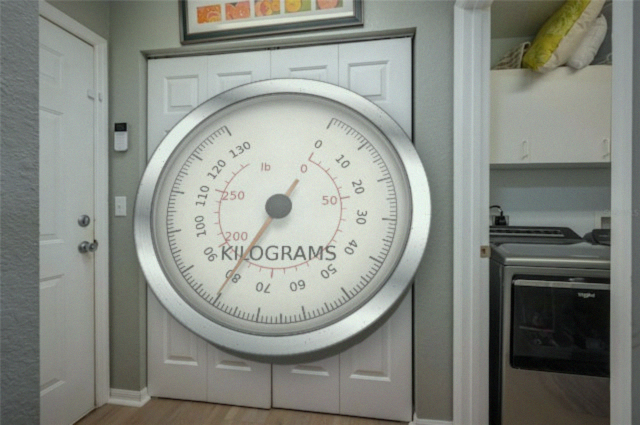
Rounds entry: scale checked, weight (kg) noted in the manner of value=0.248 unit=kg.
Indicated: value=80 unit=kg
